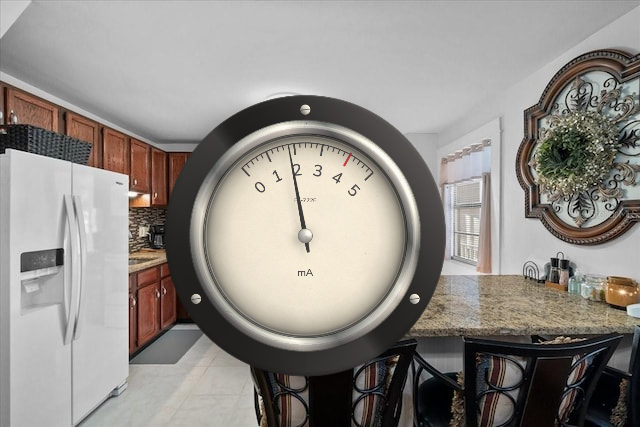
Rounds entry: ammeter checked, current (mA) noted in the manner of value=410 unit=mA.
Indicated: value=1.8 unit=mA
